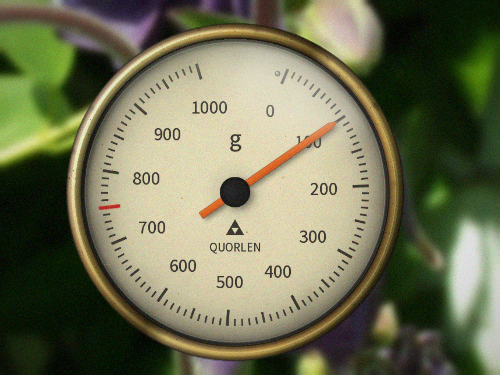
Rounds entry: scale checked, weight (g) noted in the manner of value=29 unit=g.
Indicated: value=100 unit=g
